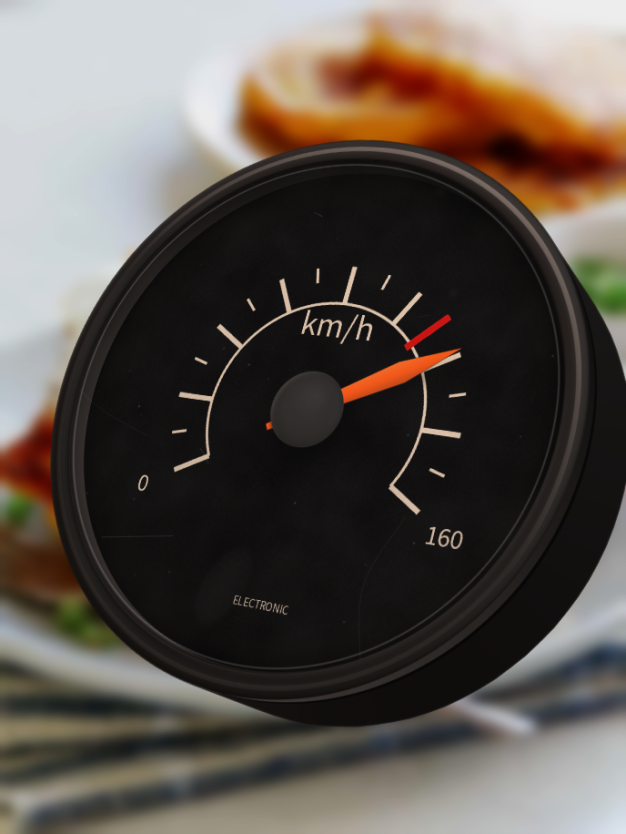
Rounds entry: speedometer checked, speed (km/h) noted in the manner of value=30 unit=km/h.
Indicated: value=120 unit=km/h
